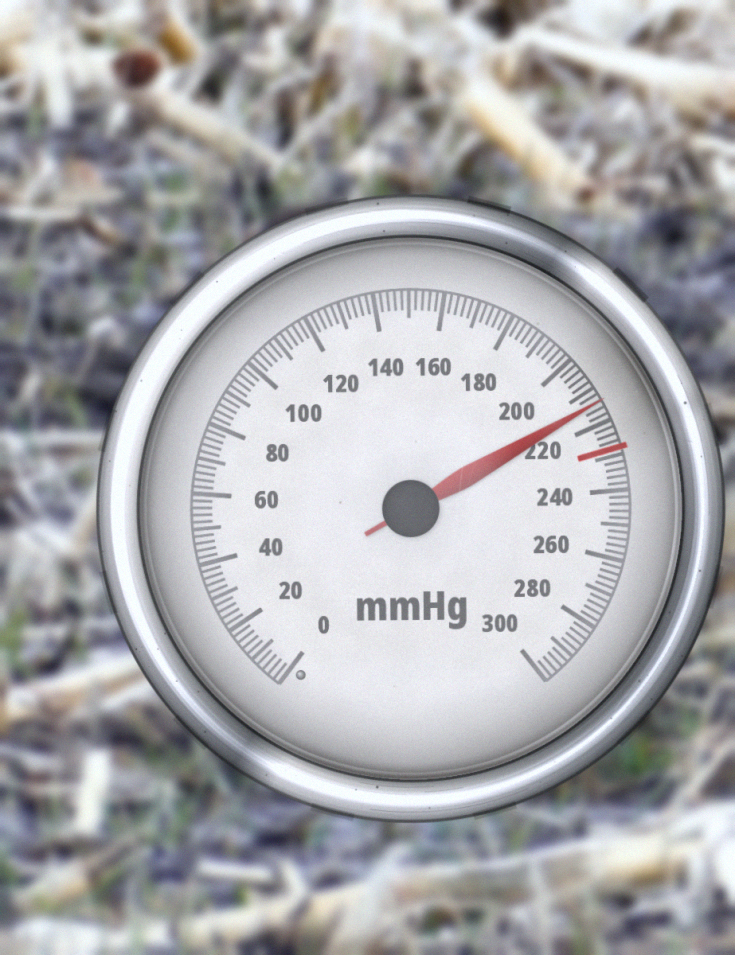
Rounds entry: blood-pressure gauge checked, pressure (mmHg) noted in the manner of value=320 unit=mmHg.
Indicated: value=214 unit=mmHg
